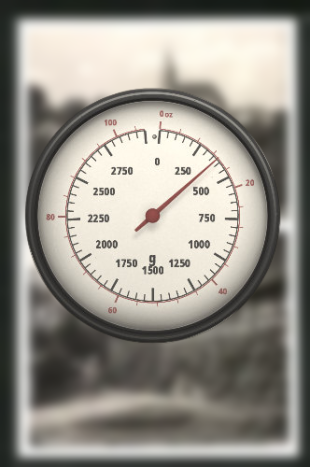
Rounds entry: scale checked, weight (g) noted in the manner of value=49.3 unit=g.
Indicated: value=375 unit=g
